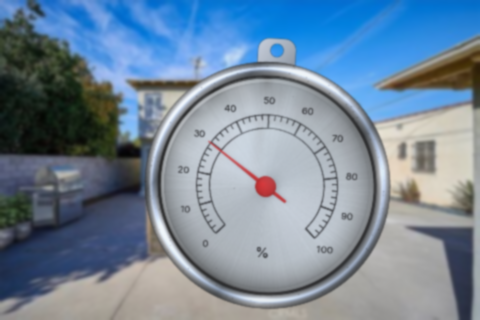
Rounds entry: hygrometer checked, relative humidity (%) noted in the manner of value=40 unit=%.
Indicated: value=30 unit=%
